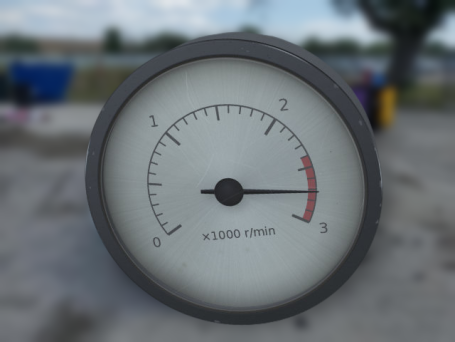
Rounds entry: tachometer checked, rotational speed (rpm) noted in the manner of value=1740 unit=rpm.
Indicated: value=2700 unit=rpm
